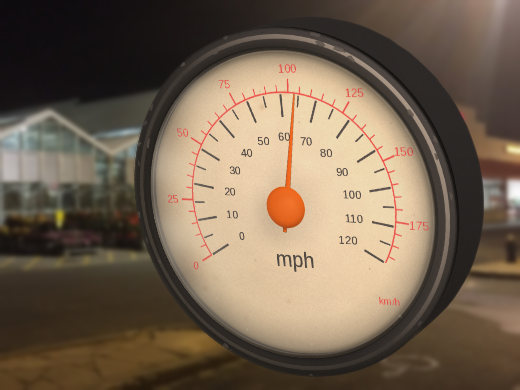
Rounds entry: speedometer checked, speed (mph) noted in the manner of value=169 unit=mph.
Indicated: value=65 unit=mph
